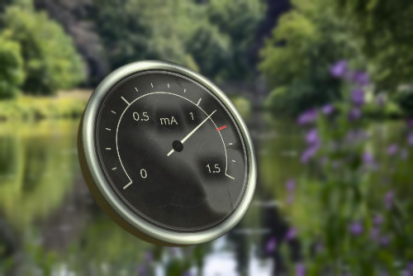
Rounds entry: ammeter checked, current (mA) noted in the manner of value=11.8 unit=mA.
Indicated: value=1.1 unit=mA
